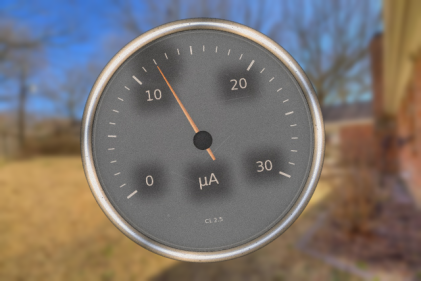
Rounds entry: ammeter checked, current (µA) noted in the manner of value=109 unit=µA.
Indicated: value=12 unit=µA
